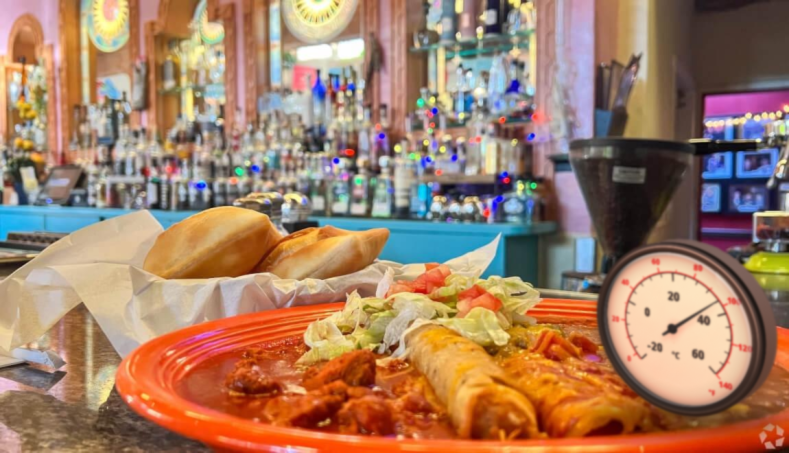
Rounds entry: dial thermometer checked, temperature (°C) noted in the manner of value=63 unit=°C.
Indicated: value=36 unit=°C
